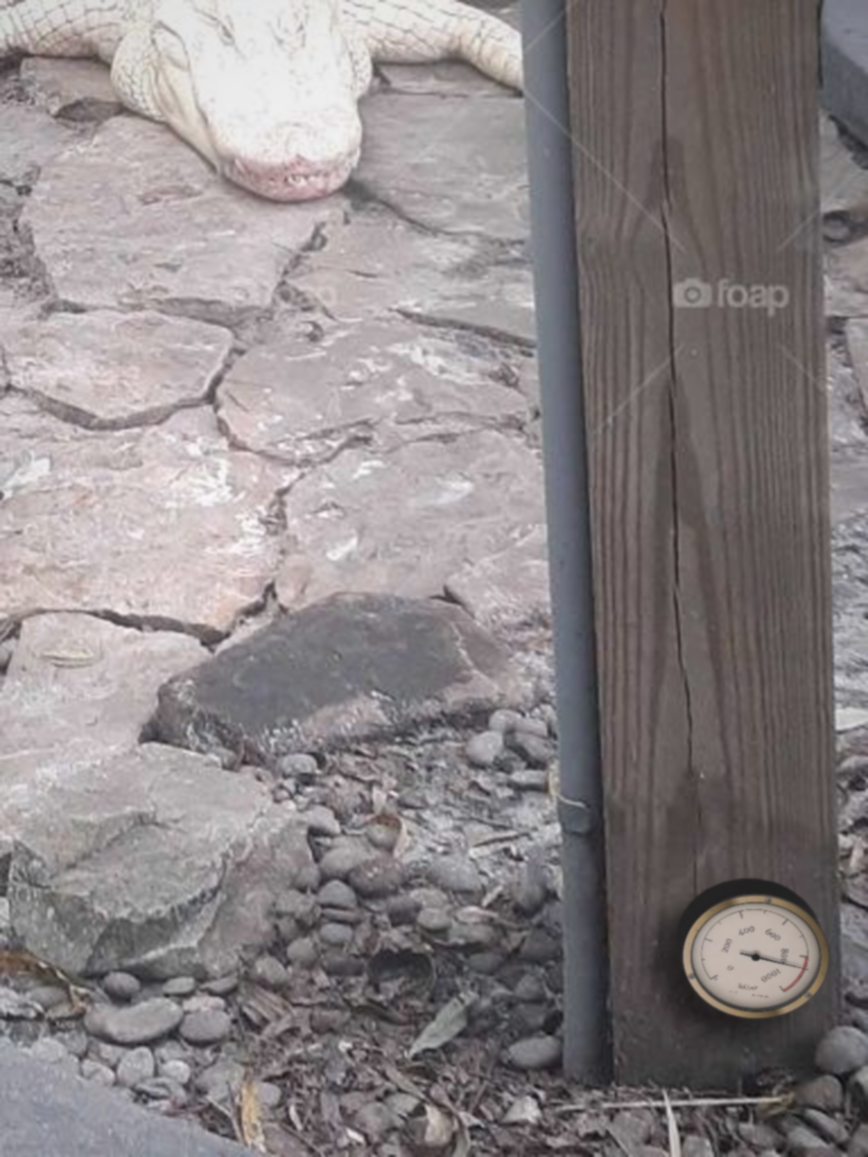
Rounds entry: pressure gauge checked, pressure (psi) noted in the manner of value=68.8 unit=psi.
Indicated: value=850 unit=psi
